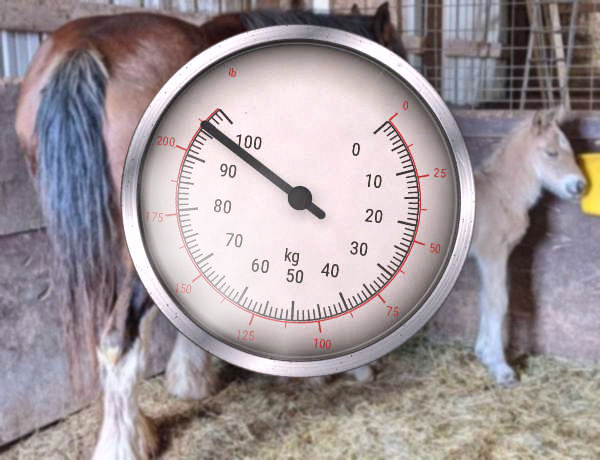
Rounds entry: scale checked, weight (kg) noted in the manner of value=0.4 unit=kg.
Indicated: value=96 unit=kg
